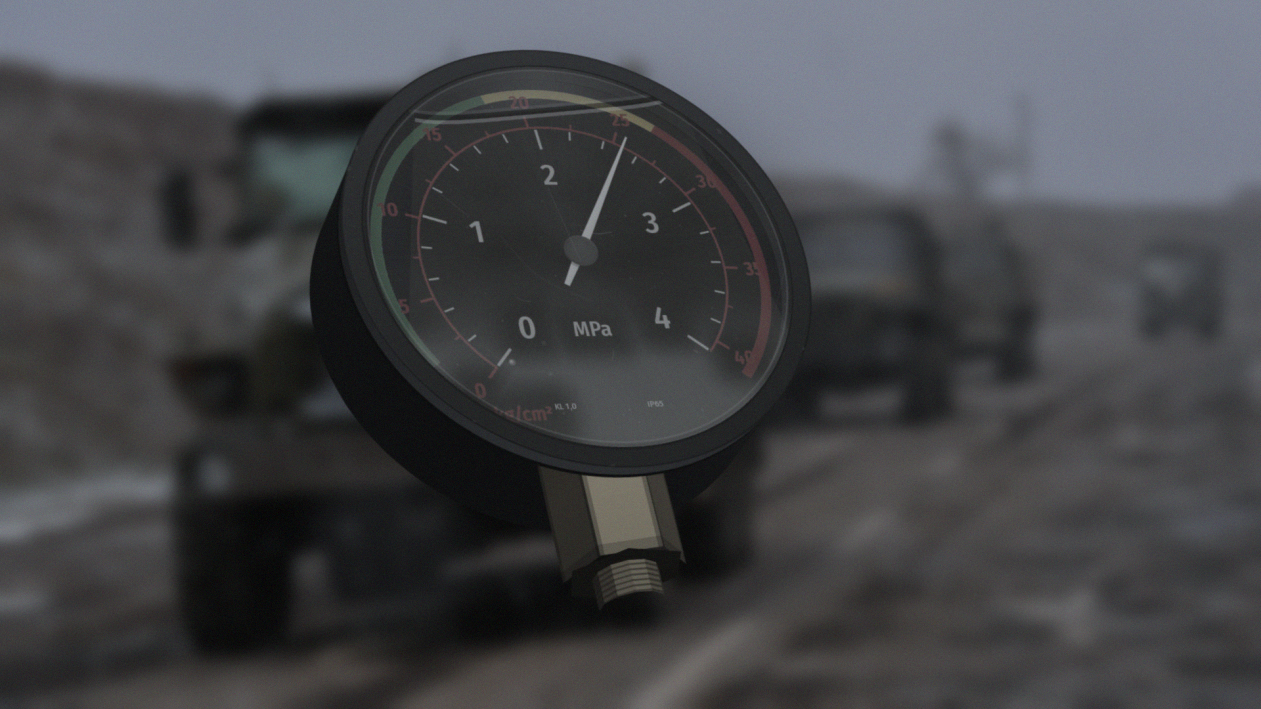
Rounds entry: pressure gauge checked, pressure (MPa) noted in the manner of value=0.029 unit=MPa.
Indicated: value=2.5 unit=MPa
